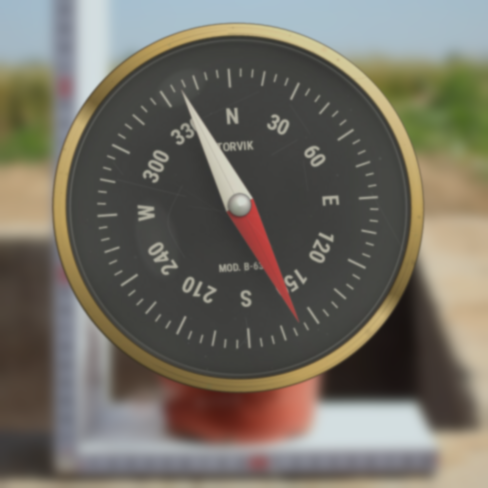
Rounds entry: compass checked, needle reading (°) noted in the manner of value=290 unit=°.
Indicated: value=157.5 unit=°
